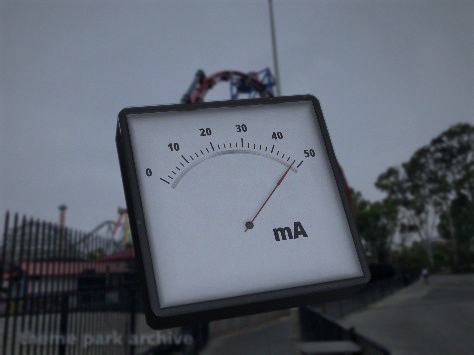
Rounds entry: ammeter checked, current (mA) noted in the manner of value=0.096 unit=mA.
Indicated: value=48 unit=mA
